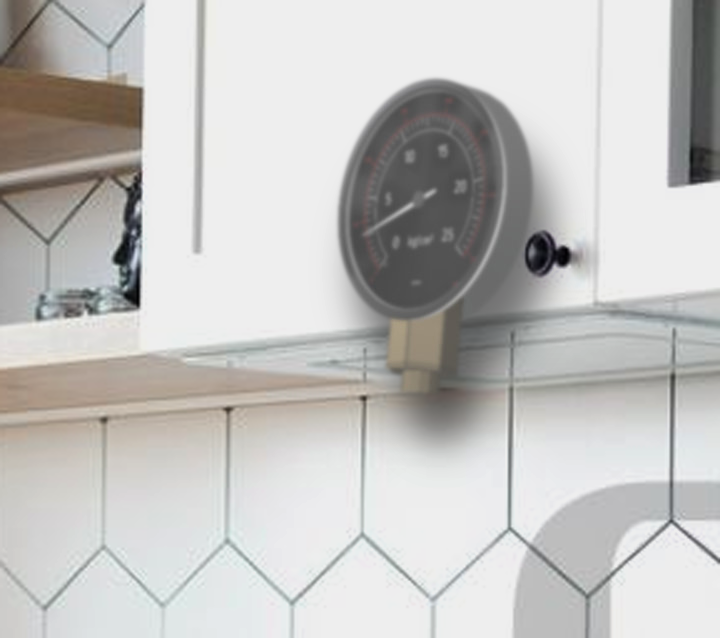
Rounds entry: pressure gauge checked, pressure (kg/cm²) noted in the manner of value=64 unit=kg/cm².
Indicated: value=2.5 unit=kg/cm²
